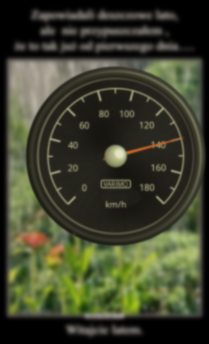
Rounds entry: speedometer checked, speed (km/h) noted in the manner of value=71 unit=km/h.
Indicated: value=140 unit=km/h
